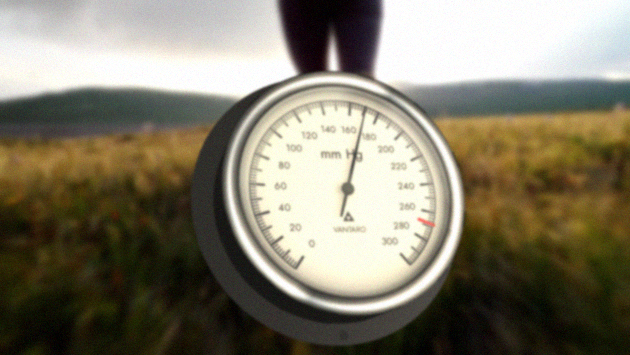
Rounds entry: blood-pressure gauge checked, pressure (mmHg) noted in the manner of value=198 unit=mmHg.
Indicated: value=170 unit=mmHg
